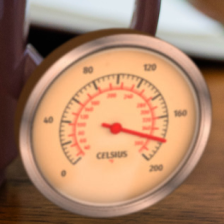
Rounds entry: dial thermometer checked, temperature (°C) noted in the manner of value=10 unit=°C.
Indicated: value=180 unit=°C
